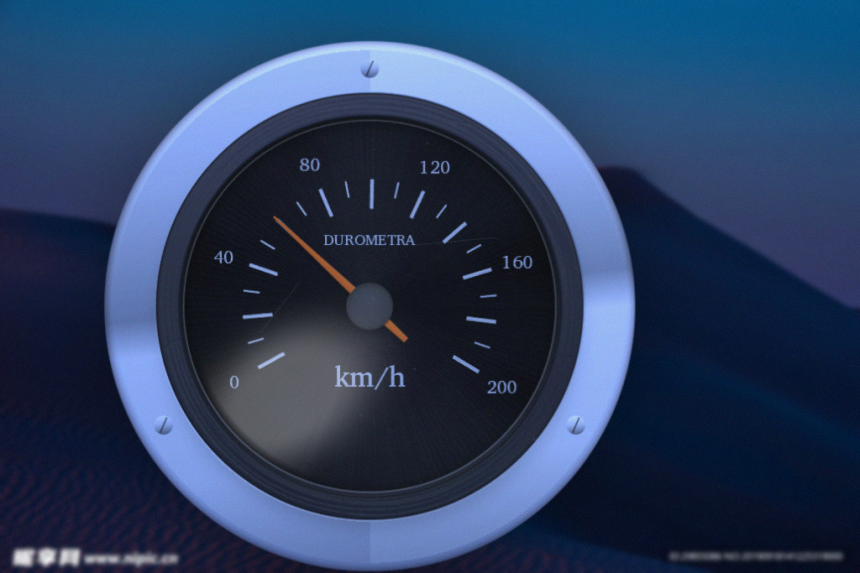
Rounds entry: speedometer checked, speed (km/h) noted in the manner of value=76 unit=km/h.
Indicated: value=60 unit=km/h
